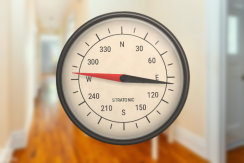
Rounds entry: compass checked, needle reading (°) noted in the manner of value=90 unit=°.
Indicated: value=277.5 unit=°
